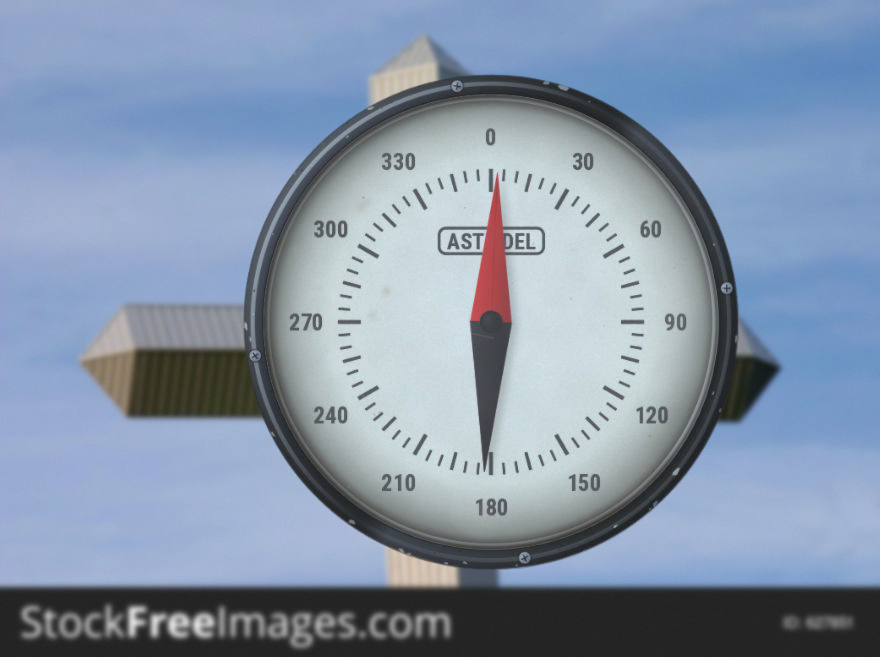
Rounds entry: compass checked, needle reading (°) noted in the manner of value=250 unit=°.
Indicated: value=2.5 unit=°
